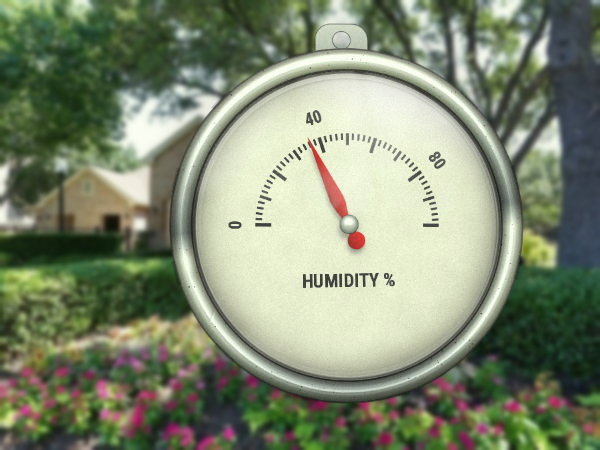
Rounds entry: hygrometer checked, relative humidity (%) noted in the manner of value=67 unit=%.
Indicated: value=36 unit=%
